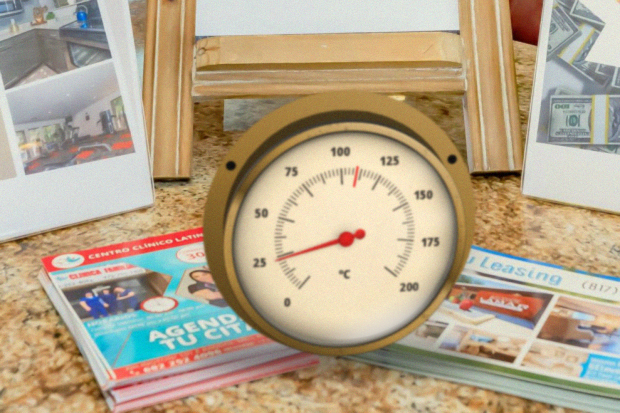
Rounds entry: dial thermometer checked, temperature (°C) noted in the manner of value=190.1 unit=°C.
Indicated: value=25 unit=°C
